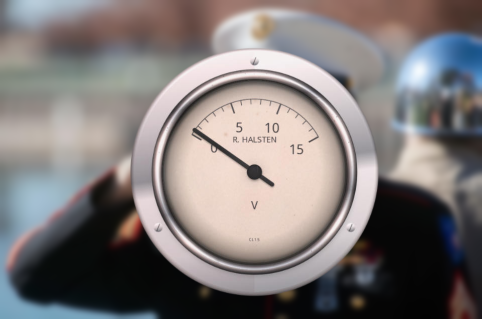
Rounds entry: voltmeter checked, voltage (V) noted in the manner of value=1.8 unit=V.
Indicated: value=0.5 unit=V
